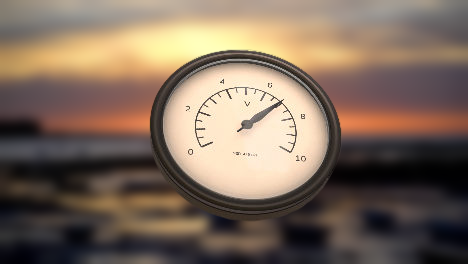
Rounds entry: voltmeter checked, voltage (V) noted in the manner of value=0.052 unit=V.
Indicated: value=7 unit=V
